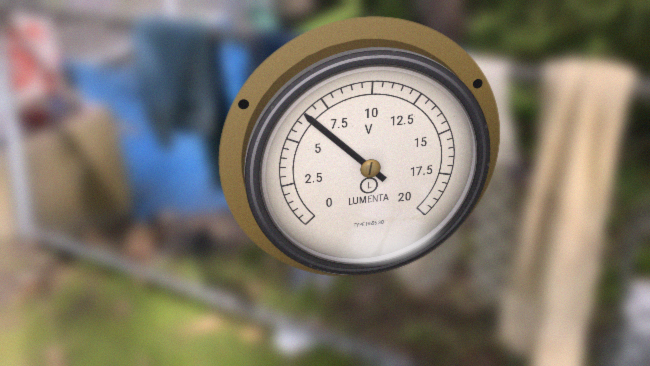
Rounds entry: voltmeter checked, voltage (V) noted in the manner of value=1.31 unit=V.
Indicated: value=6.5 unit=V
